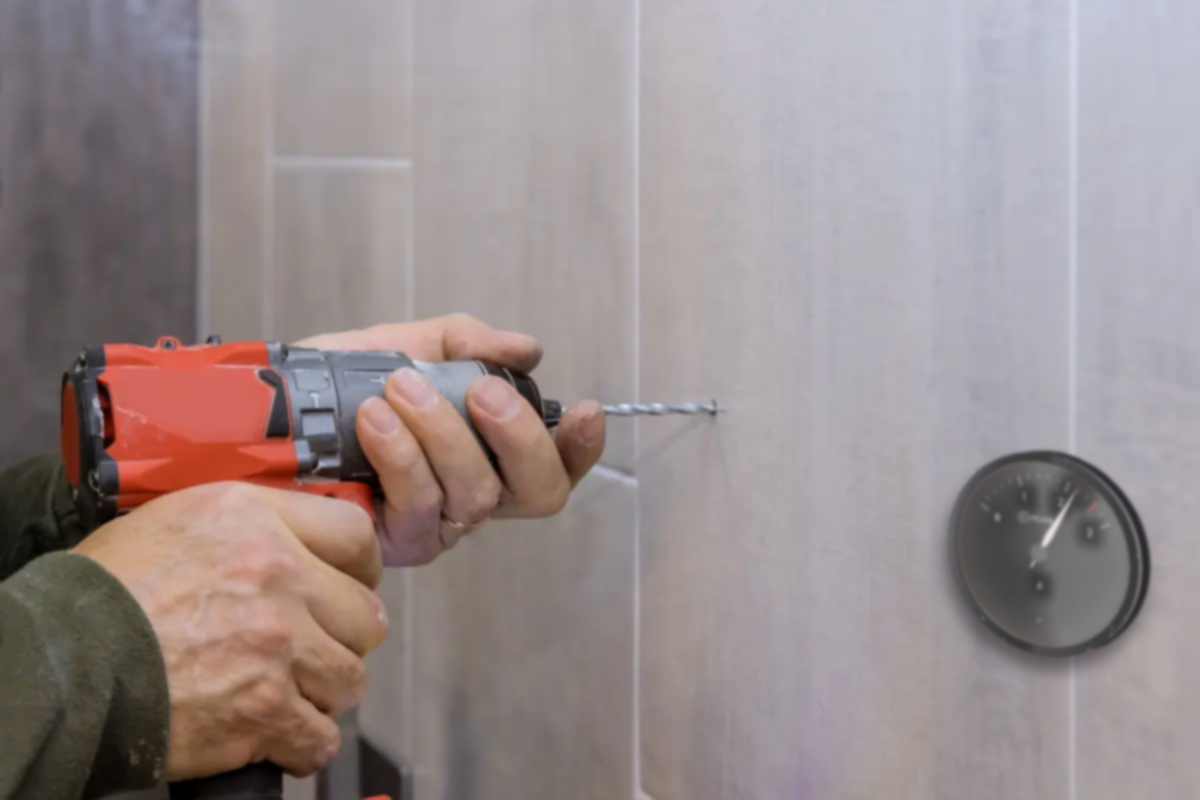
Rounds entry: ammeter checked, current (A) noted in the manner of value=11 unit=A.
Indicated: value=2.2 unit=A
